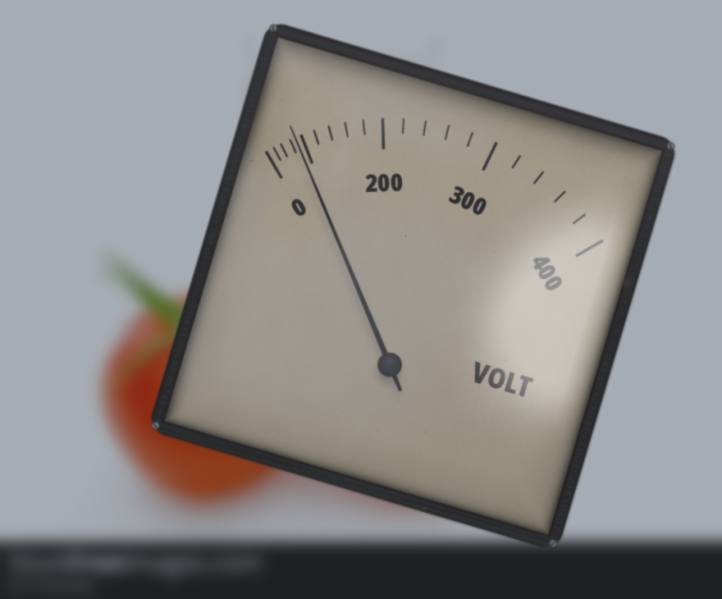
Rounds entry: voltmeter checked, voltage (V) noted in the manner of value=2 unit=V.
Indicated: value=90 unit=V
